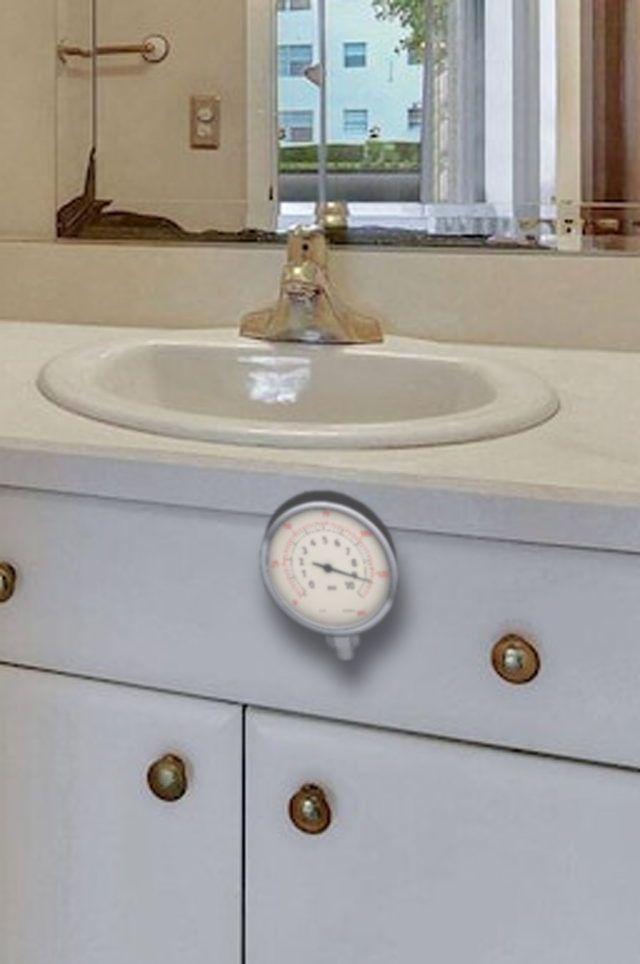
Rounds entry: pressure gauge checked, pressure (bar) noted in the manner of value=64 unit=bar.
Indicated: value=9 unit=bar
